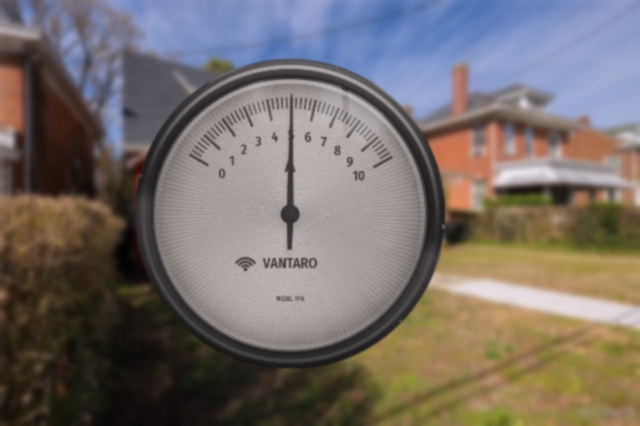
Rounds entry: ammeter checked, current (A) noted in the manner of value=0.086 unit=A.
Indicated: value=5 unit=A
